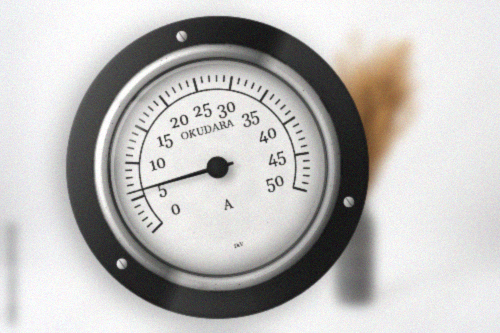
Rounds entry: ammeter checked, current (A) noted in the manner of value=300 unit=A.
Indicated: value=6 unit=A
